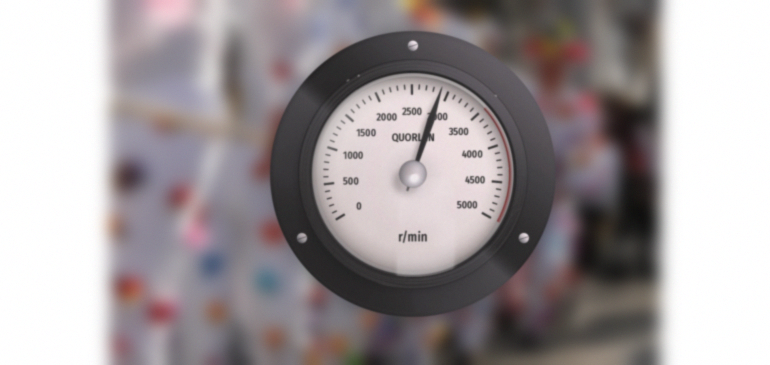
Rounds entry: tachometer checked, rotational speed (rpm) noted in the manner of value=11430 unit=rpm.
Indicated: value=2900 unit=rpm
